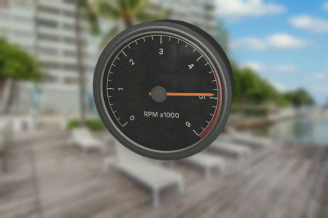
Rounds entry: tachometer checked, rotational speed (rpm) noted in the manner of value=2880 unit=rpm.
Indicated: value=4900 unit=rpm
